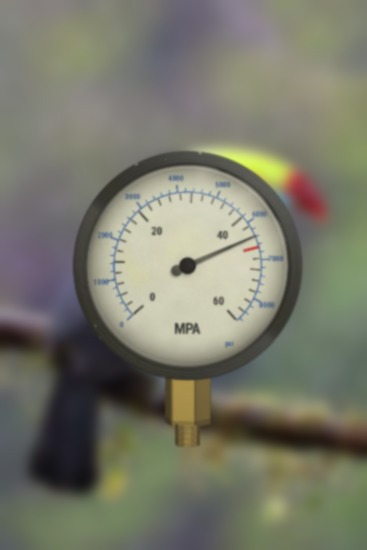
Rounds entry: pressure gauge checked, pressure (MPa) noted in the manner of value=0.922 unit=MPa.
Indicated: value=44 unit=MPa
